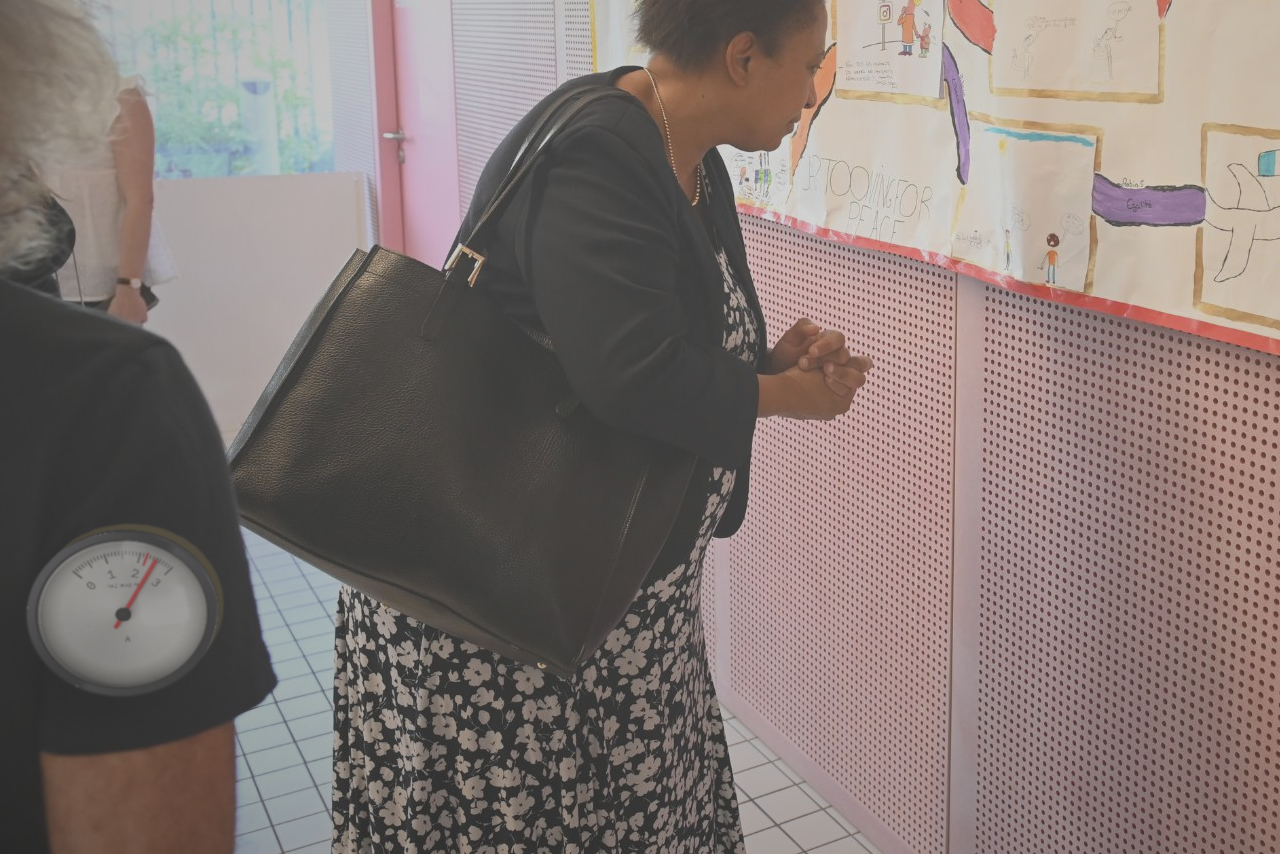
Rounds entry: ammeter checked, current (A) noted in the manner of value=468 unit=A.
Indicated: value=2.5 unit=A
